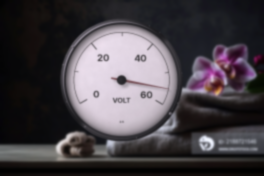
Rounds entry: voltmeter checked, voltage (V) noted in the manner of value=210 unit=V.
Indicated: value=55 unit=V
